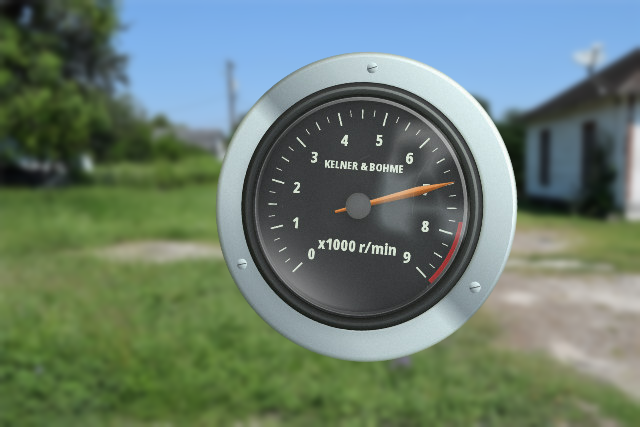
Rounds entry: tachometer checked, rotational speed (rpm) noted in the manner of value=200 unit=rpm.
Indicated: value=7000 unit=rpm
